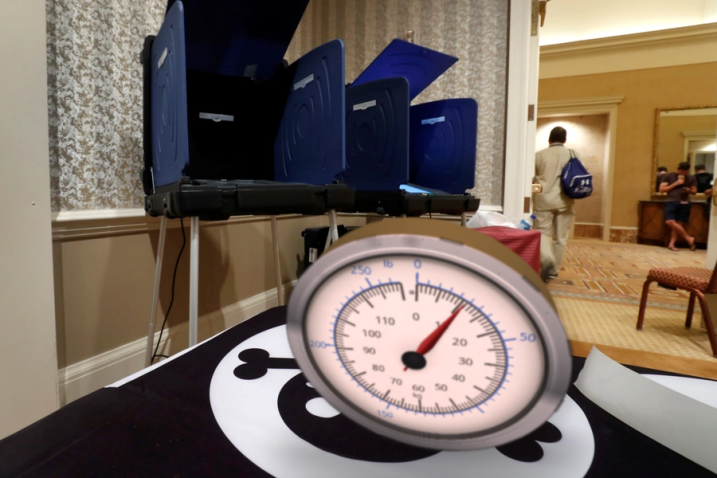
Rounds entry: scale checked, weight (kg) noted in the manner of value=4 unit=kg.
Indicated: value=10 unit=kg
